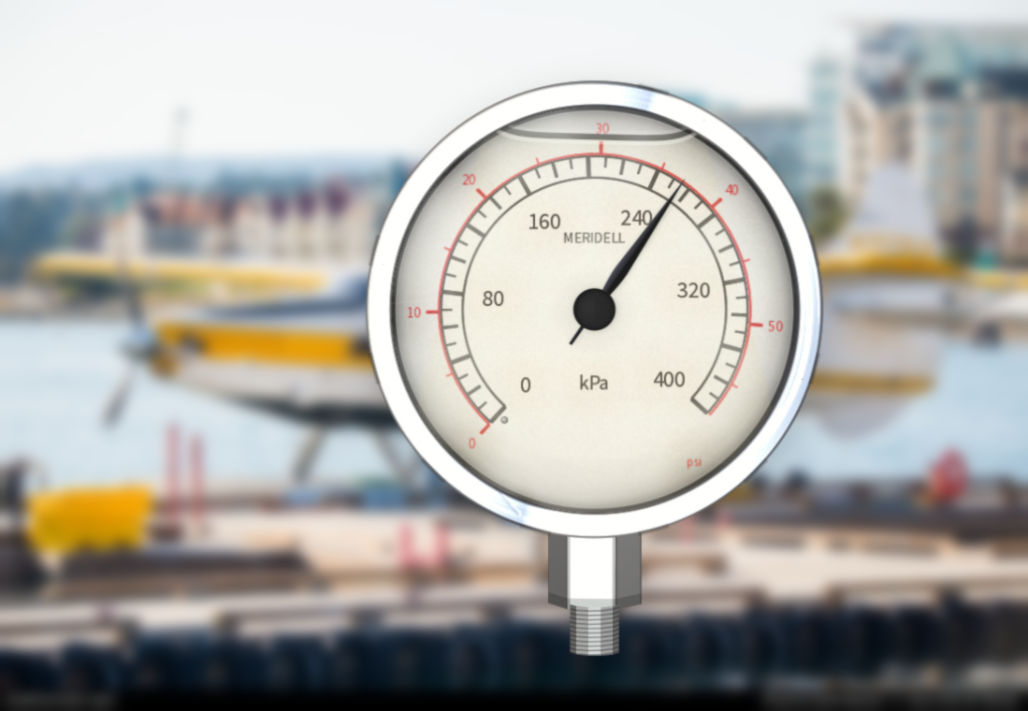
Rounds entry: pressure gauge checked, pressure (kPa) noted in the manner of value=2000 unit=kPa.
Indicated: value=255 unit=kPa
